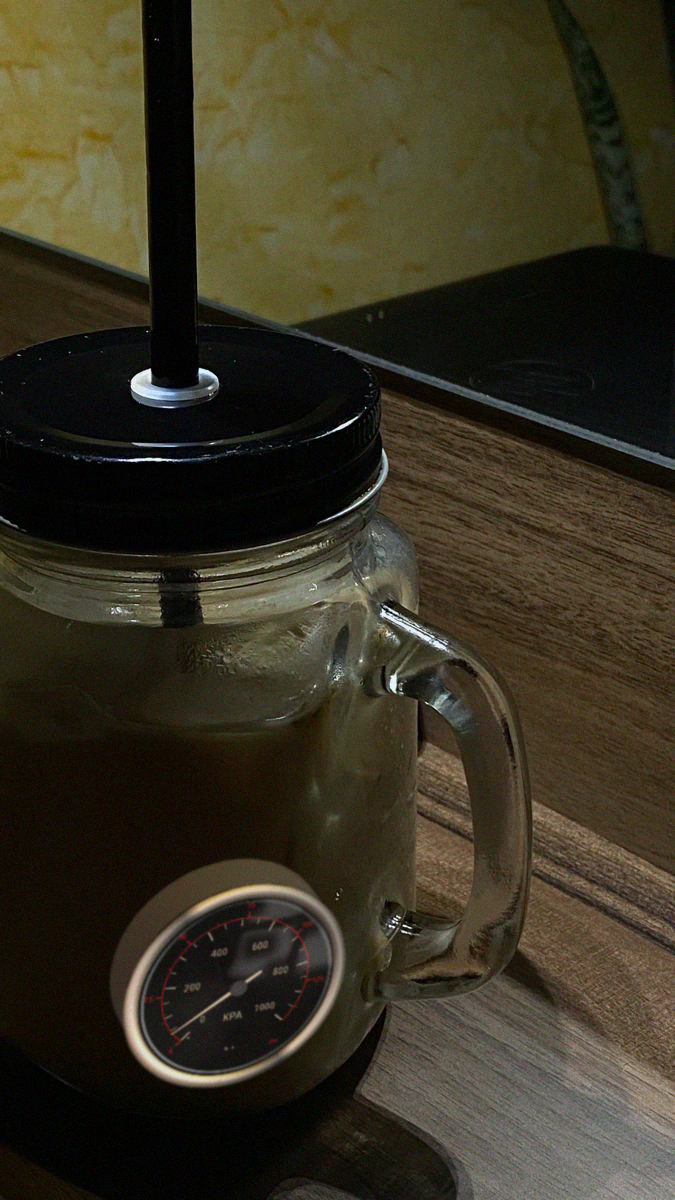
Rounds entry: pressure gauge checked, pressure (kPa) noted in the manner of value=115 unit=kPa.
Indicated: value=50 unit=kPa
